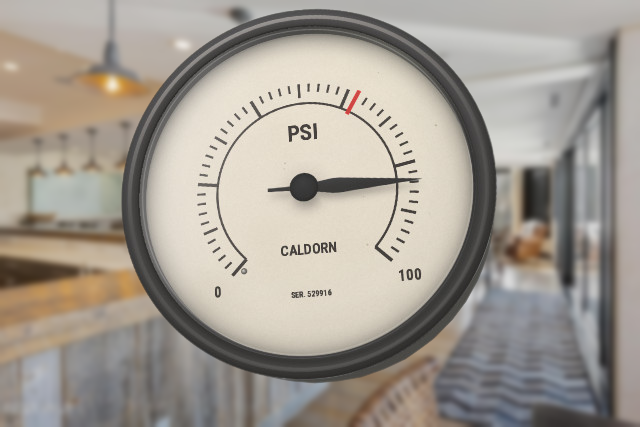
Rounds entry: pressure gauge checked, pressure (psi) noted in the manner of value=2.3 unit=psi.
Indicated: value=84 unit=psi
